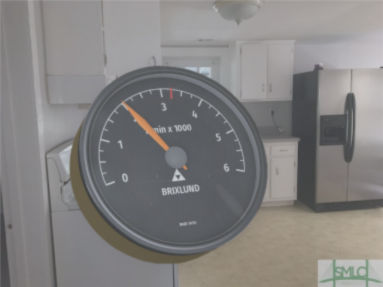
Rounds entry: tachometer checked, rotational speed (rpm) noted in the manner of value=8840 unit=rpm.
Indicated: value=2000 unit=rpm
